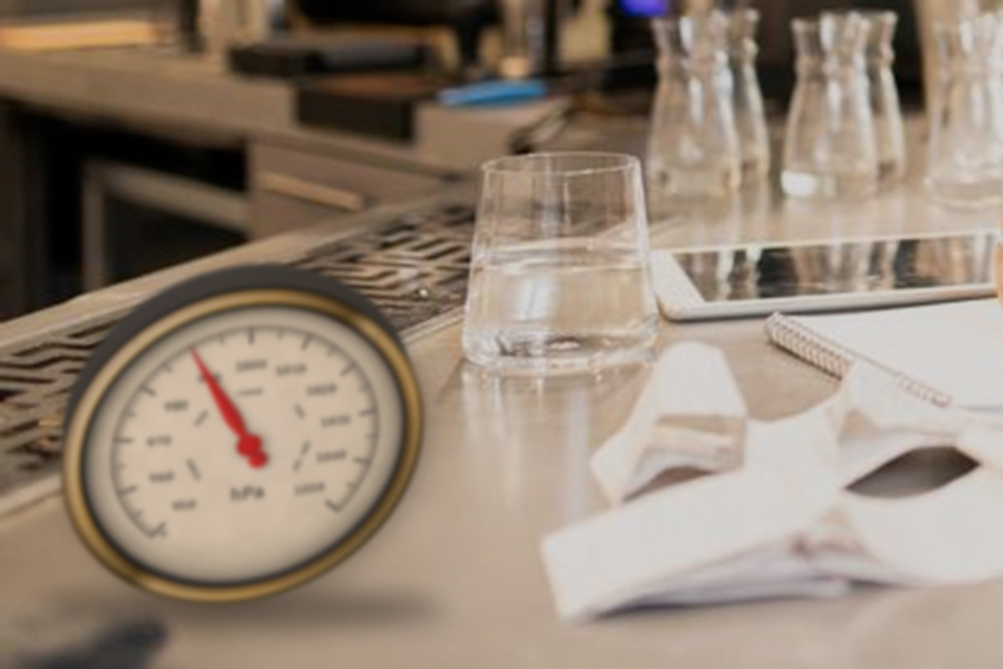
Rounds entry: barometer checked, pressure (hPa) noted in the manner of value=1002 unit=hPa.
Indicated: value=990 unit=hPa
